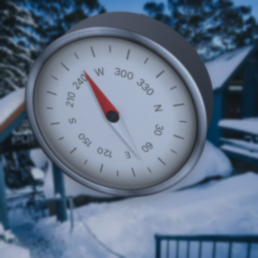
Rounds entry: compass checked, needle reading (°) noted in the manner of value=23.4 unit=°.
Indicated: value=255 unit=°
